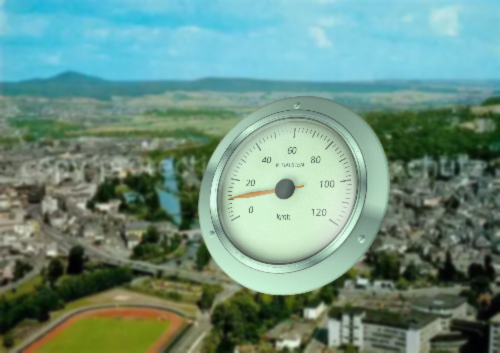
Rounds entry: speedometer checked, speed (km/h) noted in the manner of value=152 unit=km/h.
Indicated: value=10 unit=km/h
